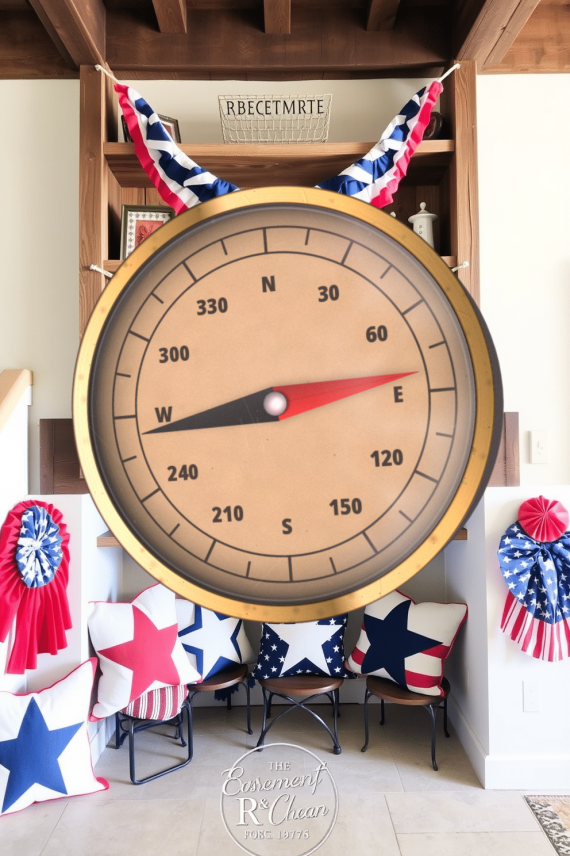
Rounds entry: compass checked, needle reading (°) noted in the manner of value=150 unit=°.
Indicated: value=82.5 unit=°
